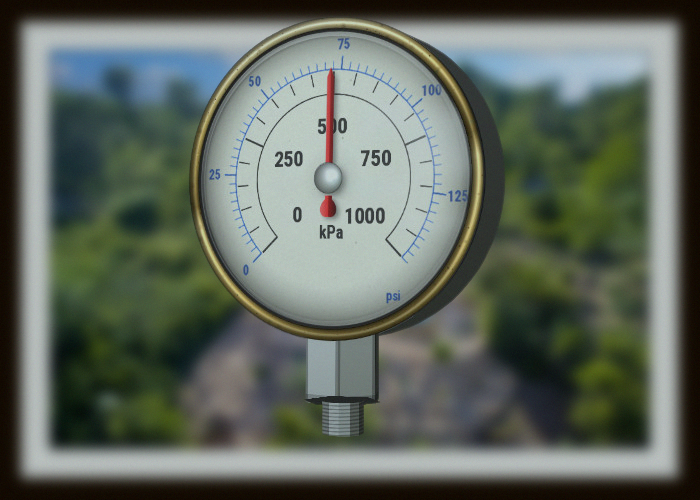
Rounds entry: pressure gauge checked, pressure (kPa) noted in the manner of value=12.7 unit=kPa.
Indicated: value=500 unit=kPa
